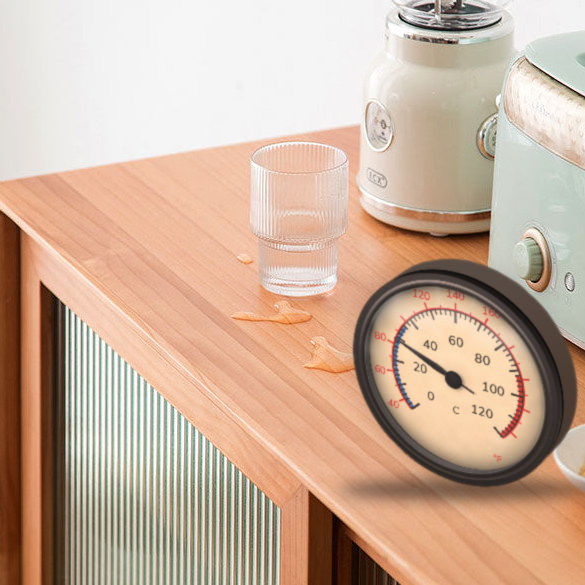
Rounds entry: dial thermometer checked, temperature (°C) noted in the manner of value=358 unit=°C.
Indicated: value=30 unit=°C
